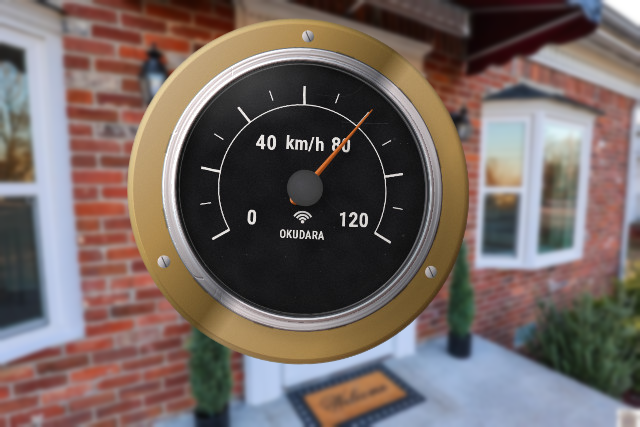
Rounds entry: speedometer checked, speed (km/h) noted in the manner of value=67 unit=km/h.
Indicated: value=80 unit=km/h
